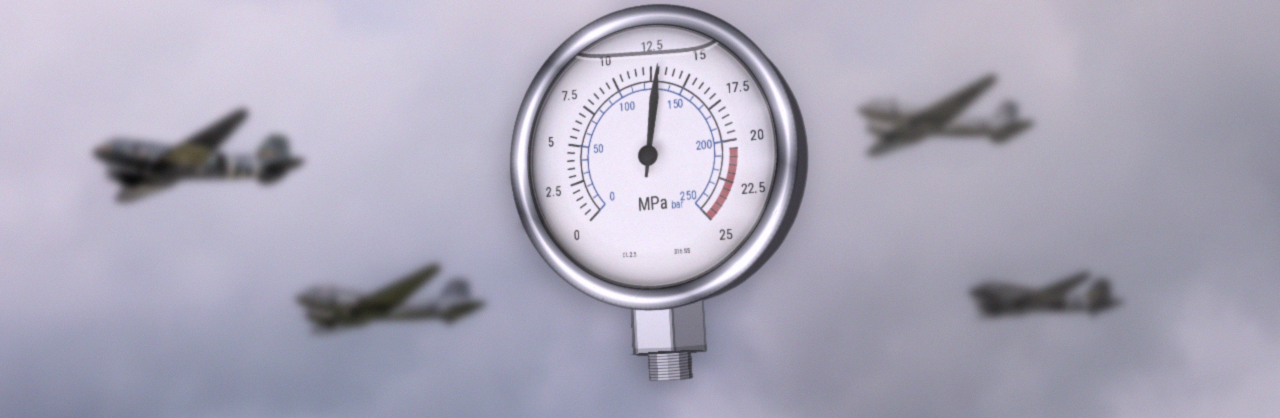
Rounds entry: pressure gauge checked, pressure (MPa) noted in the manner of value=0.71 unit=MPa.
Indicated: value=13 unit=MPa
